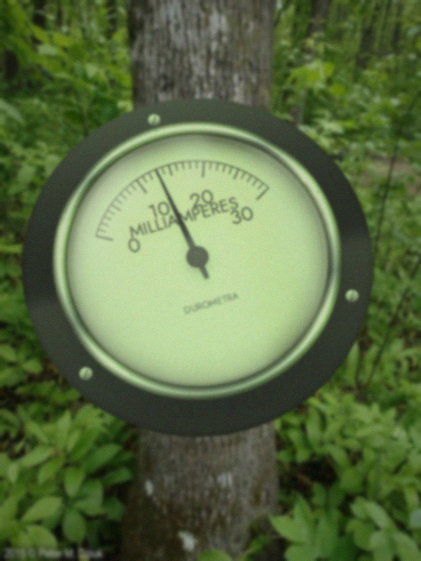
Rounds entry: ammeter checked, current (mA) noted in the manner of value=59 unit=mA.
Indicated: value=13 unit=mA
